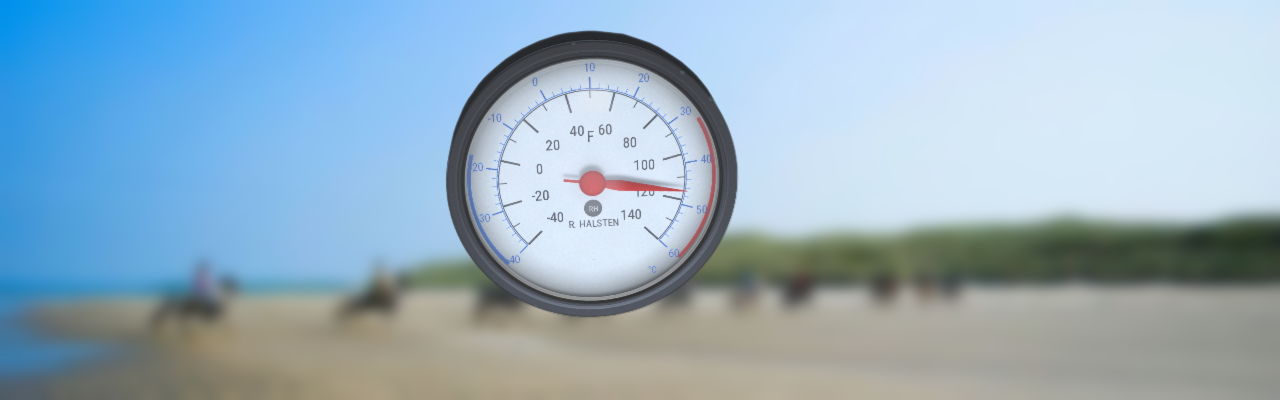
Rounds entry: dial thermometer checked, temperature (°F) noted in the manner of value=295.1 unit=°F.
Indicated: value=115 unit=°F
